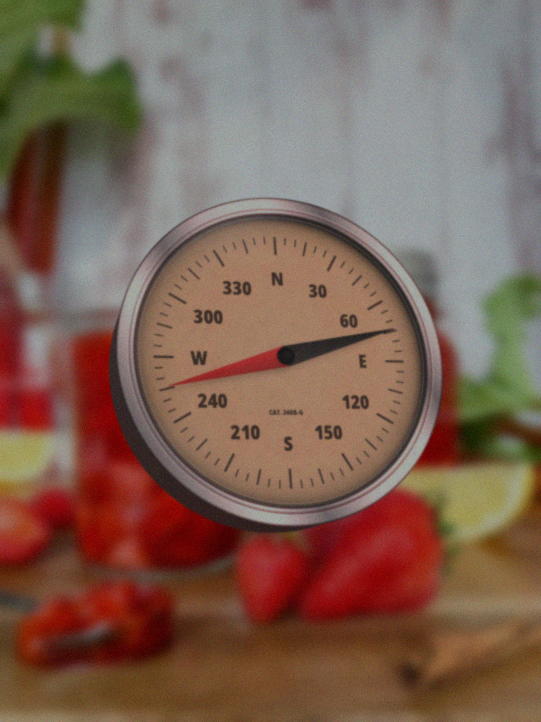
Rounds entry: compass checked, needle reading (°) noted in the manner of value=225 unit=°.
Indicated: value=255 unit=°
